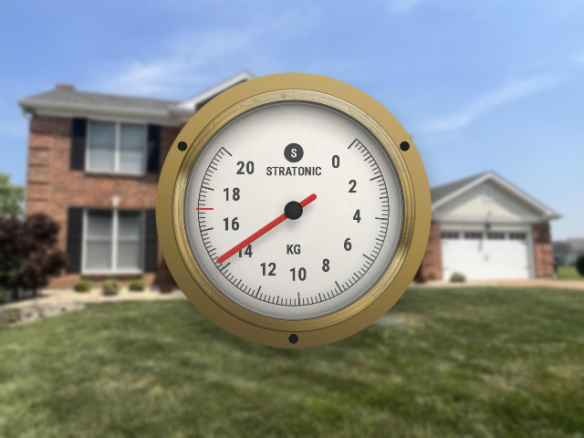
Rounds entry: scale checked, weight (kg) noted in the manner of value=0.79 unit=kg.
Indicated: value=14.4 unit=kg
